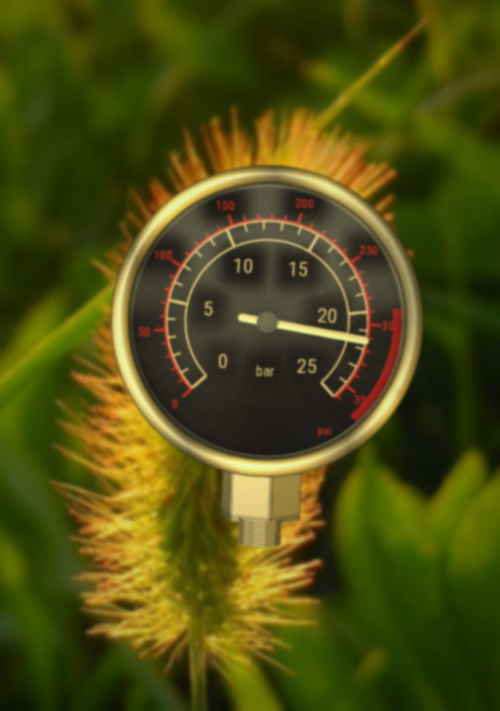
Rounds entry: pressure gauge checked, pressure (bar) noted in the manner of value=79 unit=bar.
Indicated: value=21.5 unit=bar
